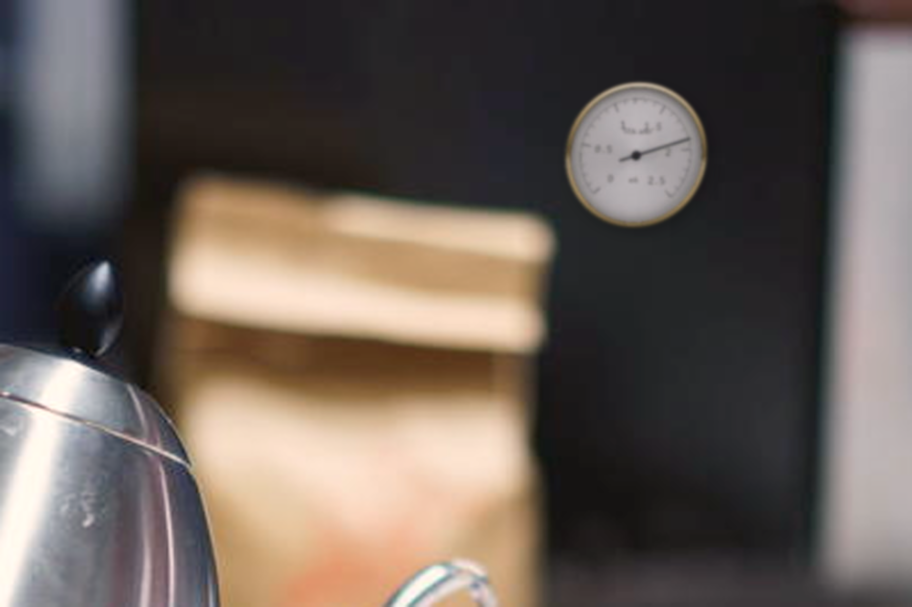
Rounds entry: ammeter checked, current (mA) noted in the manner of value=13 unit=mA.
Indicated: value=1.9 unit=mA
